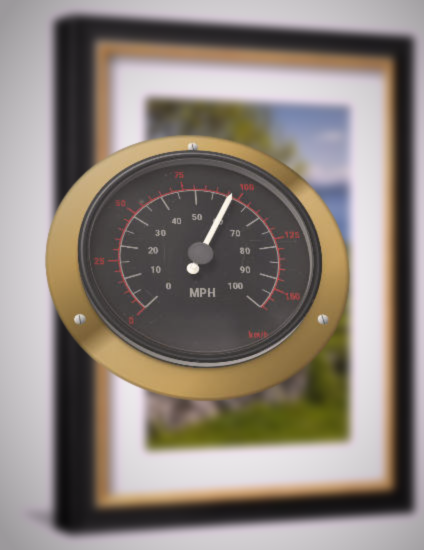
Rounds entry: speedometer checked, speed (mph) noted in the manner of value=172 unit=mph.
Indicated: value=60 unit=mph
